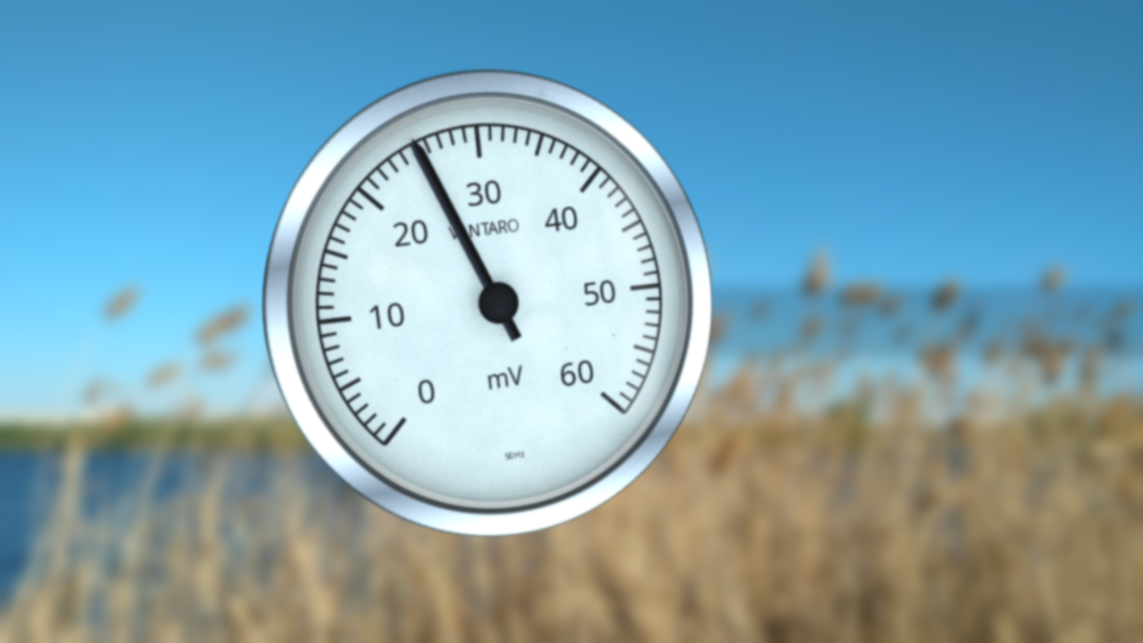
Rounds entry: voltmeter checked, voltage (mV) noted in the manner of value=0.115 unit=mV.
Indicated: value=25 unit=mV
